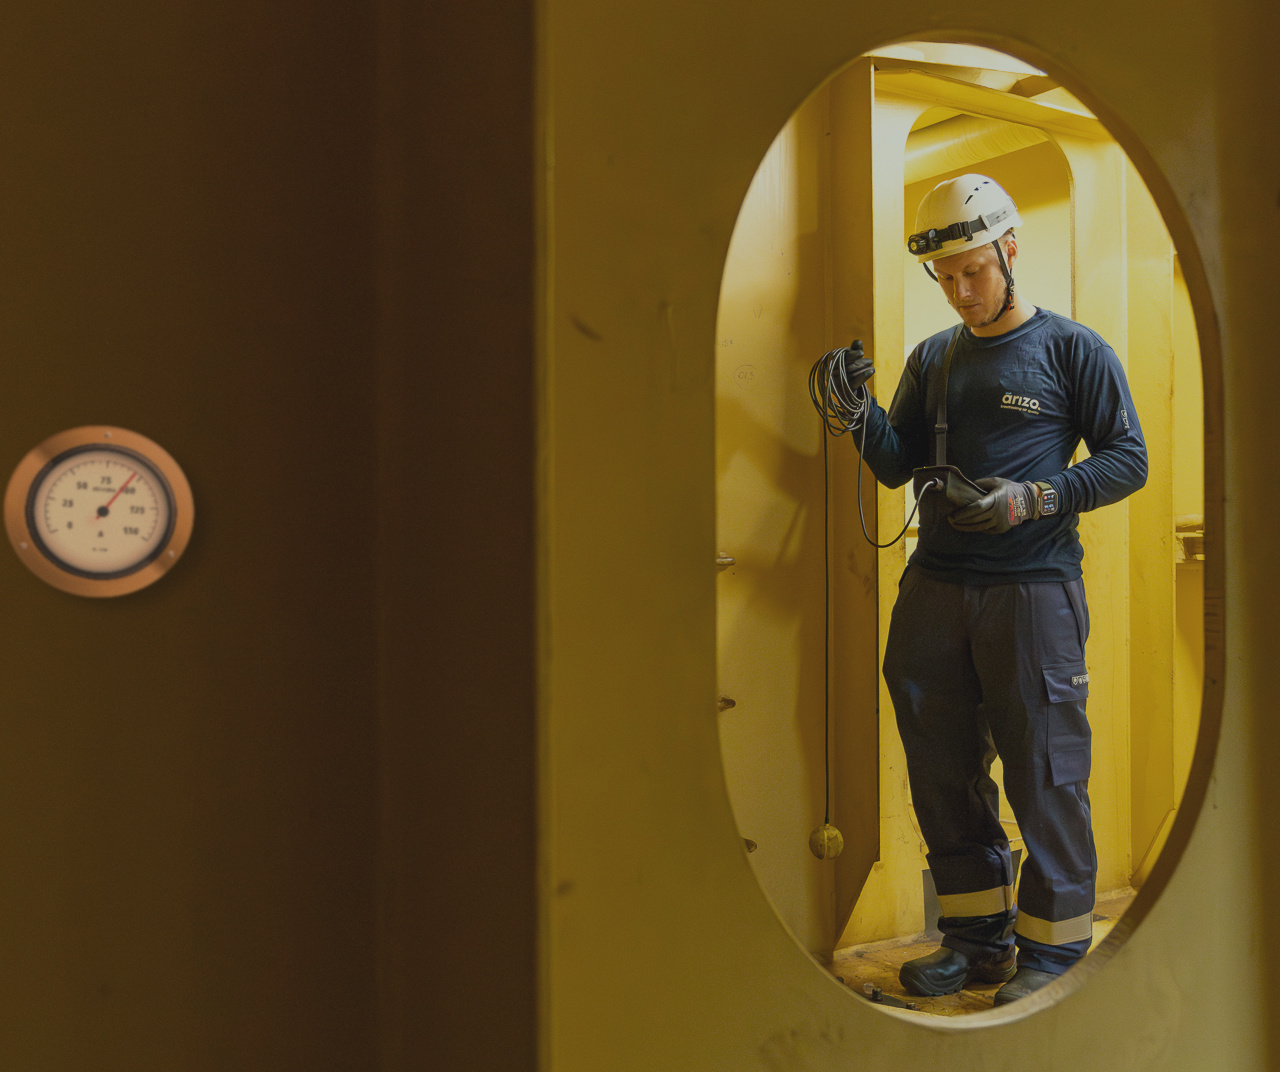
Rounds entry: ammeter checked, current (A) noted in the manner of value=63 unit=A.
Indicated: value=95 unit=A
